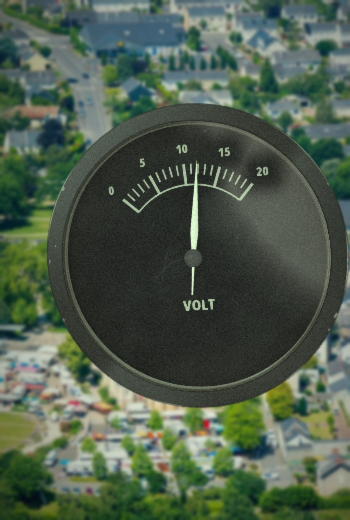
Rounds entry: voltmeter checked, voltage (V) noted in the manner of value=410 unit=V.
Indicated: value=12 unit=V
